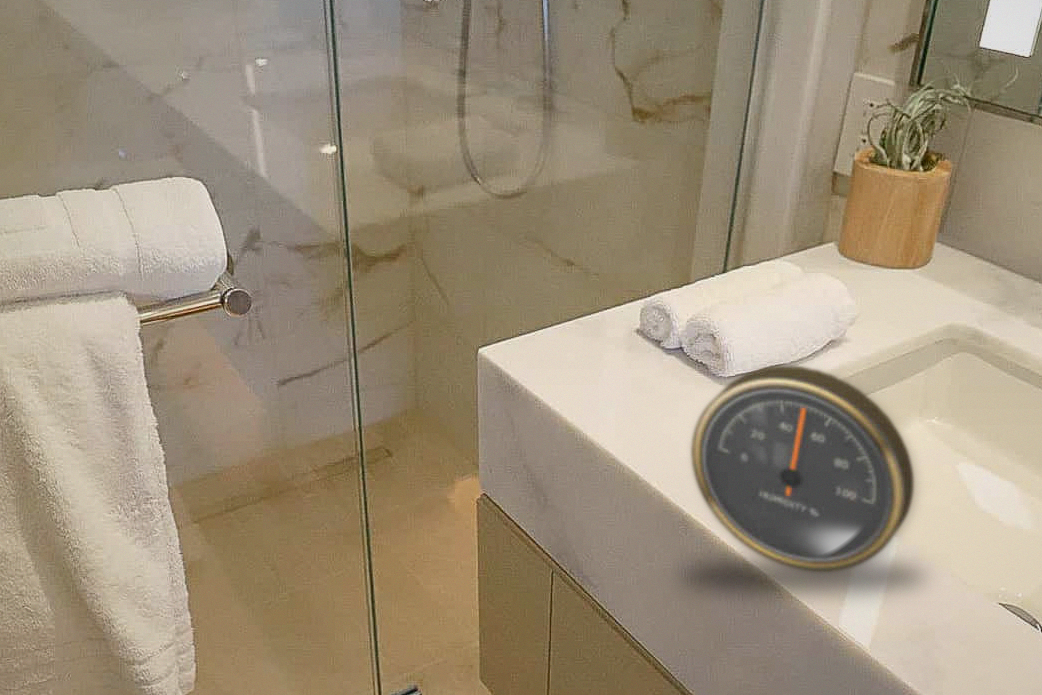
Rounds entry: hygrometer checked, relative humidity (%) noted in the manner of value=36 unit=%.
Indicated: value=50 unit=%
